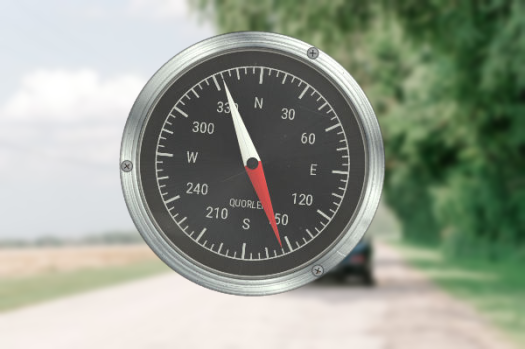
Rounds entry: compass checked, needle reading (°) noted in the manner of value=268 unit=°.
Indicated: value=155 unit=°
